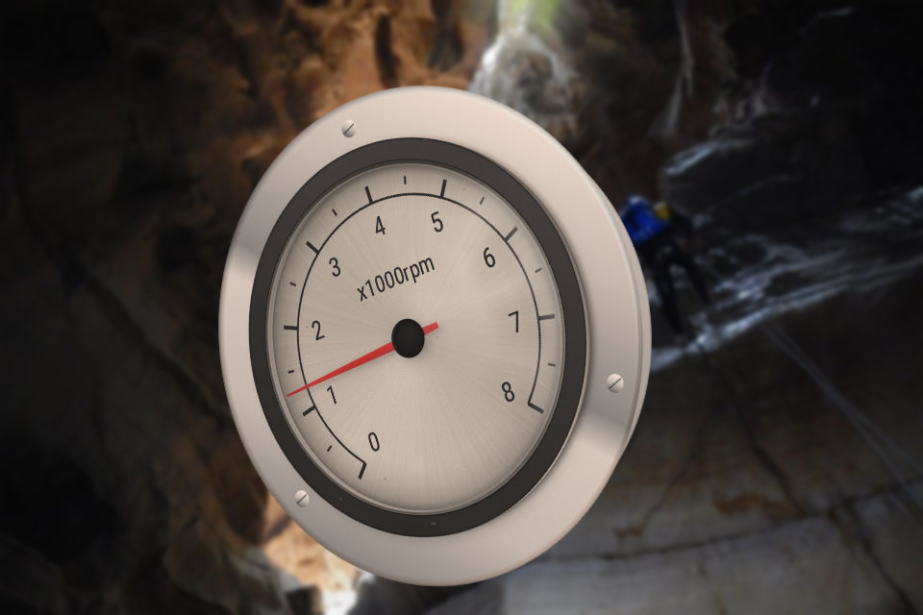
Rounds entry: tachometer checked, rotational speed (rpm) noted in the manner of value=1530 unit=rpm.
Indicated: value=1250 unit=rpm
